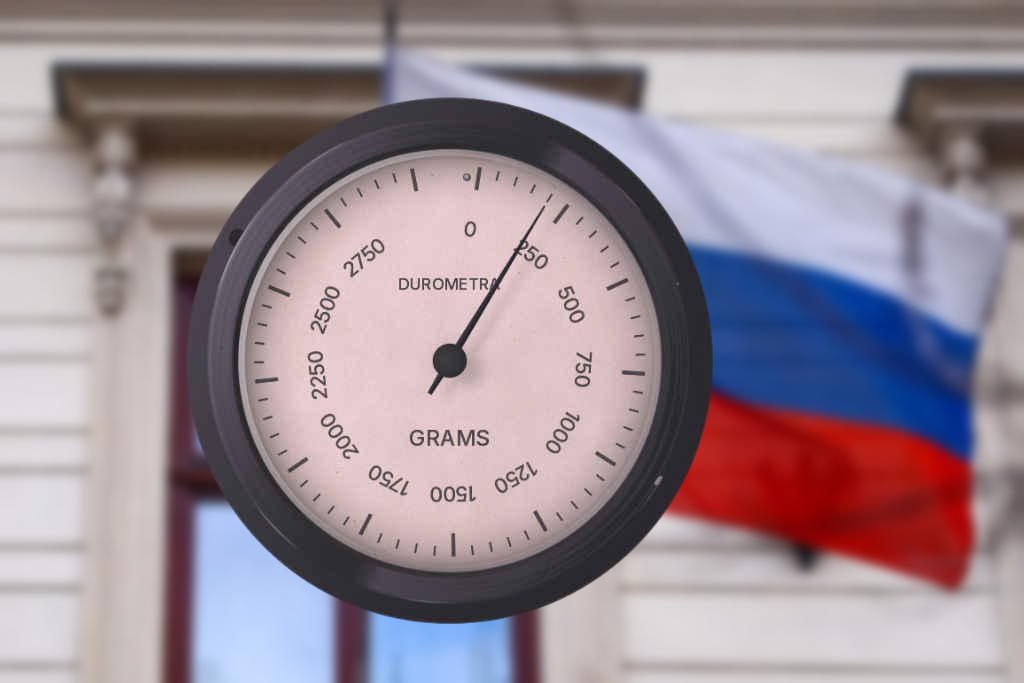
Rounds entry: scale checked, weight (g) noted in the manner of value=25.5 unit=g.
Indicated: value=200 unit=g
